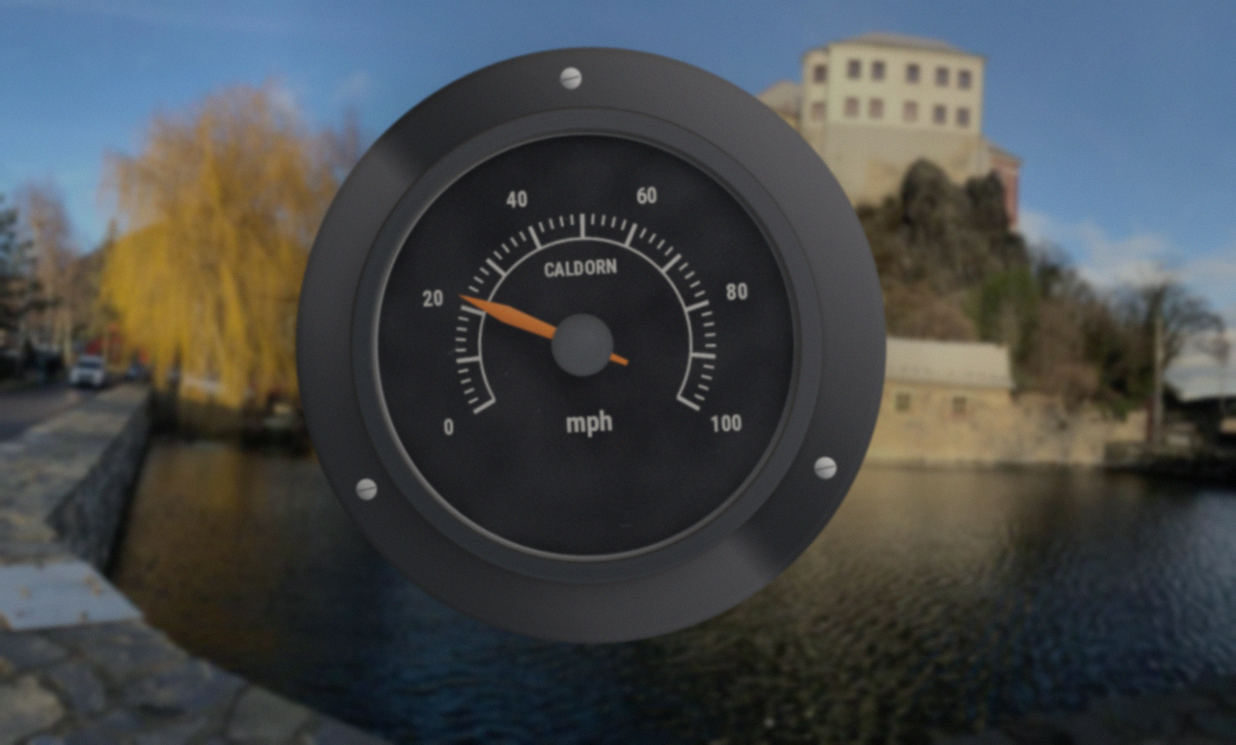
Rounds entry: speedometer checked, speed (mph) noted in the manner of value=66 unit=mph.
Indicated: value=22 unit=mph
